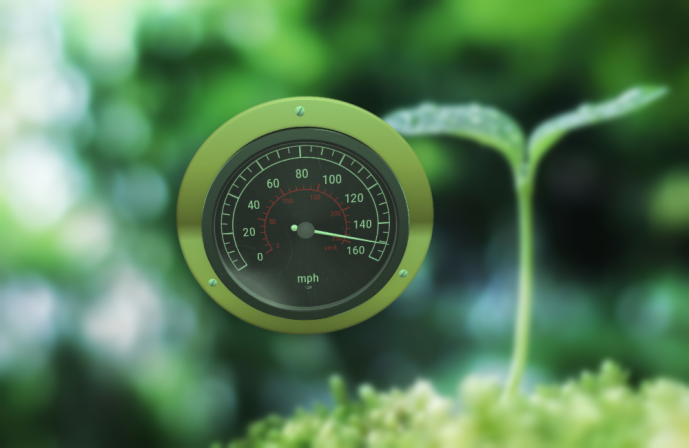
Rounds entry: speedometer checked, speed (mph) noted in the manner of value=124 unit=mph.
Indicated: value=150 unit=mph
